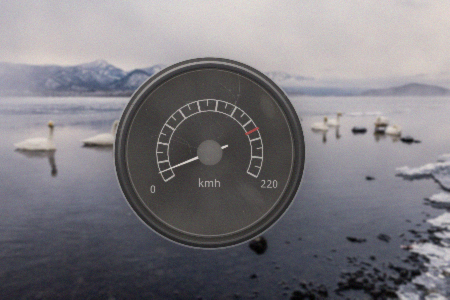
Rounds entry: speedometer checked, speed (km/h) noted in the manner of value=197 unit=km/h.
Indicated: value=10 unit=km/h
